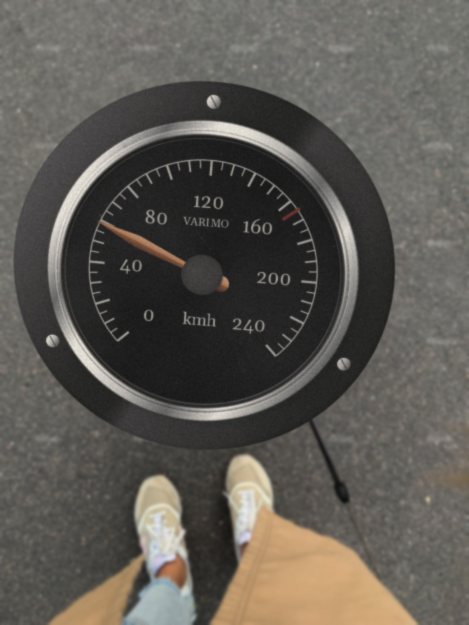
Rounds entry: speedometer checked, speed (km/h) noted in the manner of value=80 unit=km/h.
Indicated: value=60 unit=km/h
